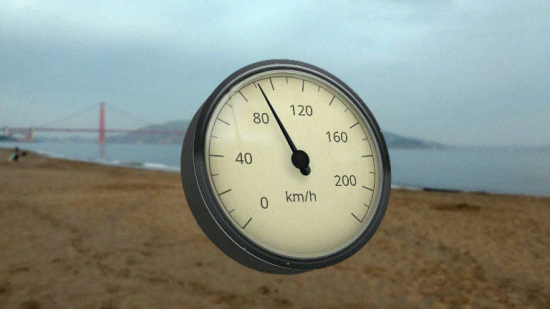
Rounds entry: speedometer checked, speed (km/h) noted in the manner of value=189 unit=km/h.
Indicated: value=90 unit=km/h
